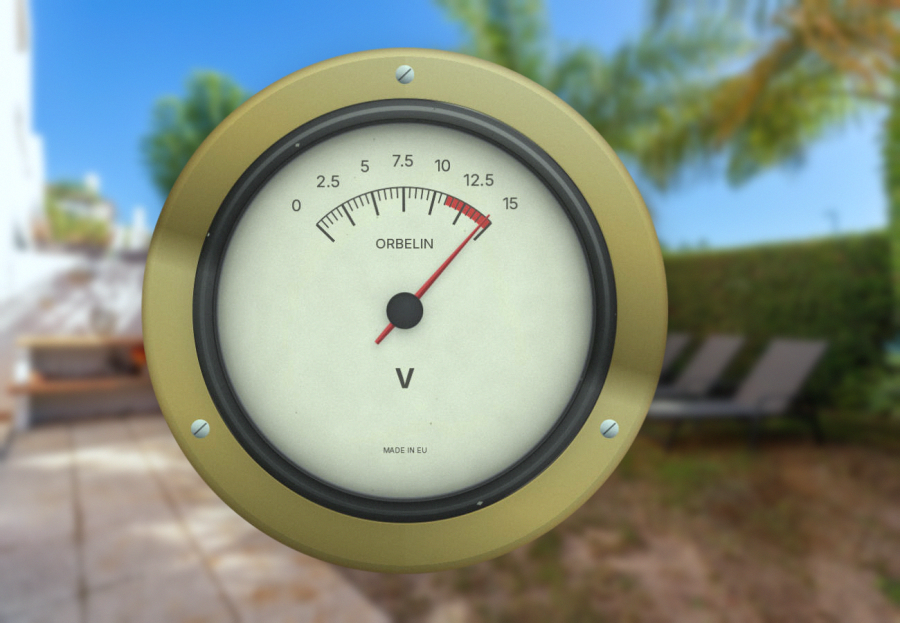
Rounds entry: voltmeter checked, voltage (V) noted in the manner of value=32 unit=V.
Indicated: value=14.5 unit=V
